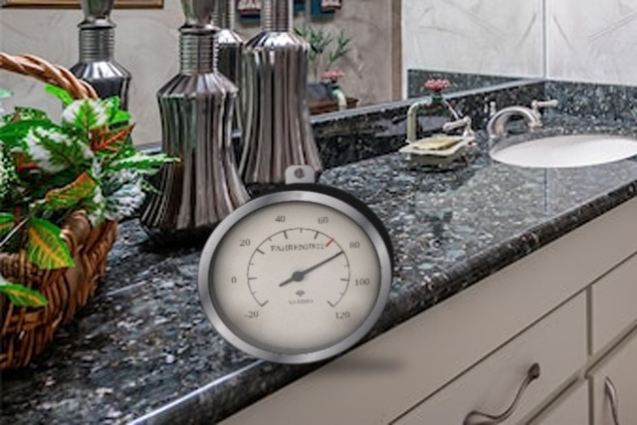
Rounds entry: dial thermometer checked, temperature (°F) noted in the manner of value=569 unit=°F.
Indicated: value=80 unit=°F
